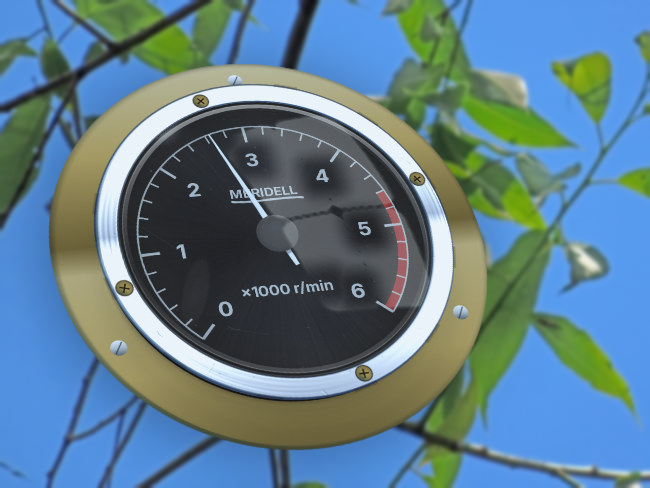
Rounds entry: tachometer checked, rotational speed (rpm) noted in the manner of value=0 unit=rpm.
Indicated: value=2600 unit=rpm
